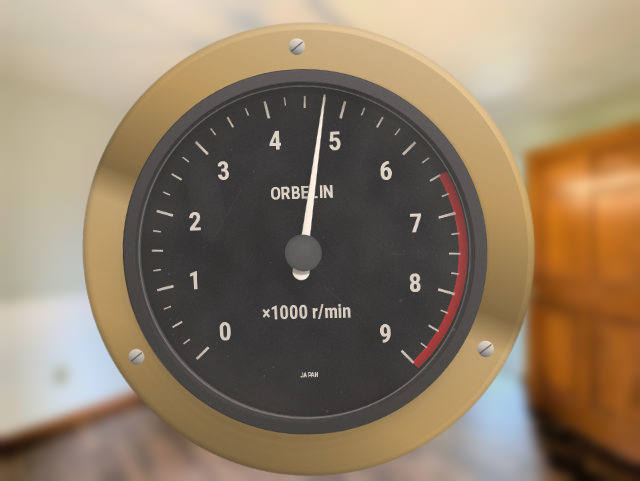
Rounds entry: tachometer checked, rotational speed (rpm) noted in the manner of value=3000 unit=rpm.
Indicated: value=4750 unit=rpm
